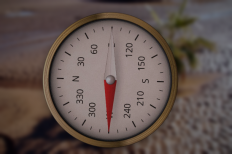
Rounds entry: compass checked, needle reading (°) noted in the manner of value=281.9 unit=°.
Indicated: value=270 unit=°
